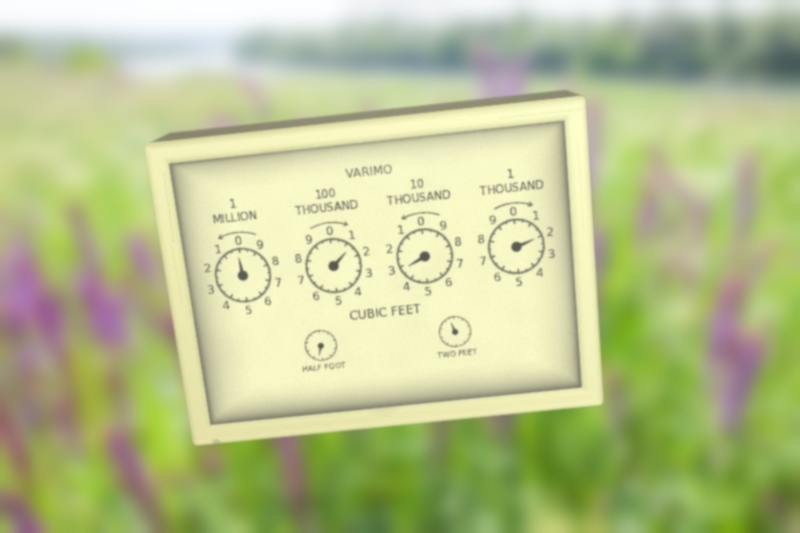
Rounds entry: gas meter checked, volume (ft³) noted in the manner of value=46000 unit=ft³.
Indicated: value=13200 unit=ft³
